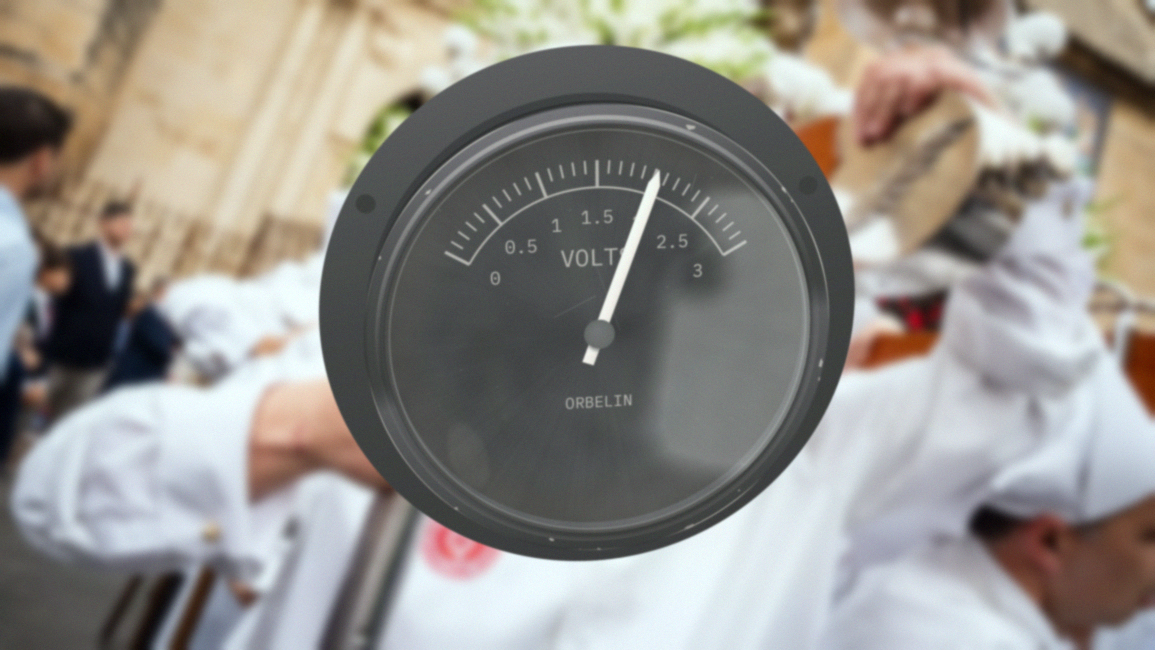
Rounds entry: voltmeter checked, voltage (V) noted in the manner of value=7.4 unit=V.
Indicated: value=2 unit=V
